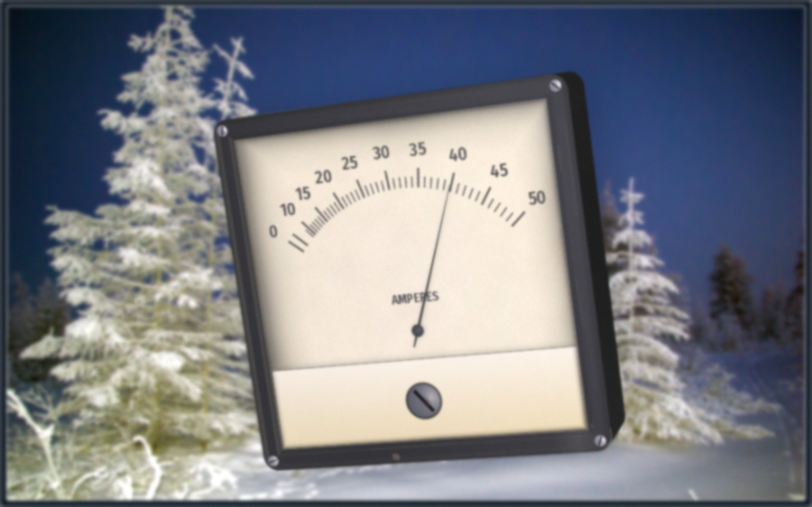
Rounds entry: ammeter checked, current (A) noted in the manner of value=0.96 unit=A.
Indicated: value=40 unit=A
